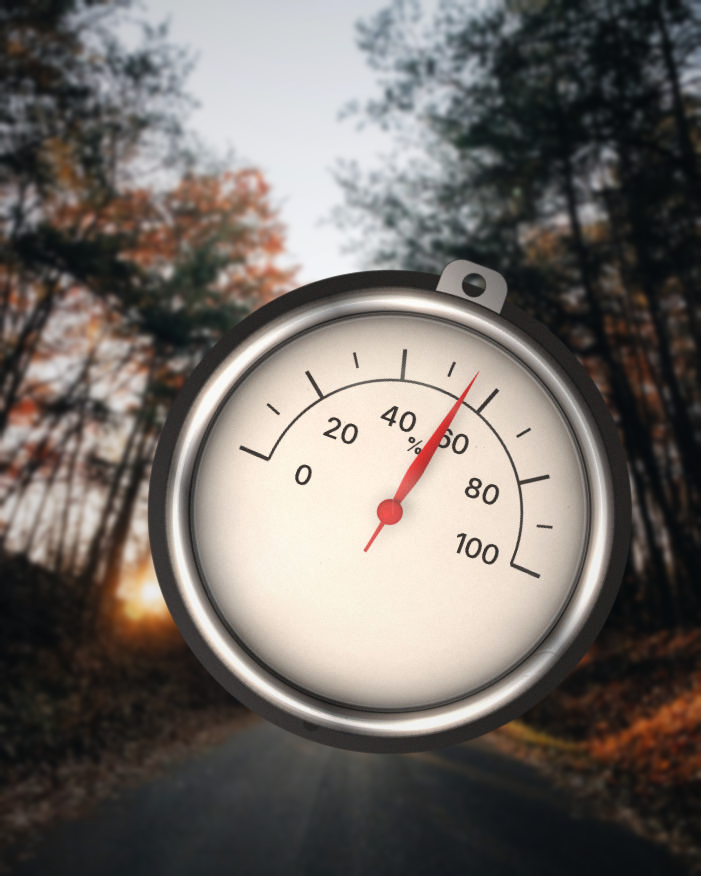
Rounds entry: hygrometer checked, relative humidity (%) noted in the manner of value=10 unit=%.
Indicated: value=55 unit=%
